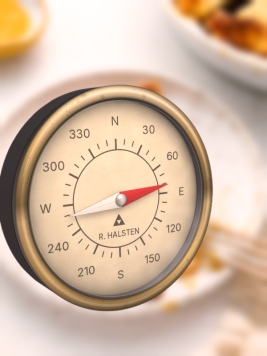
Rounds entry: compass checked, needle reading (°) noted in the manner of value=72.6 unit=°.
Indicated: value=80 unit=°
